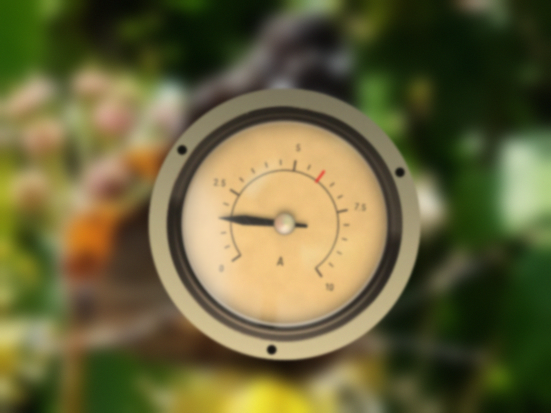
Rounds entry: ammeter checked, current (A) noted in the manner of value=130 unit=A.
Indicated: value=1.5 unit=A
